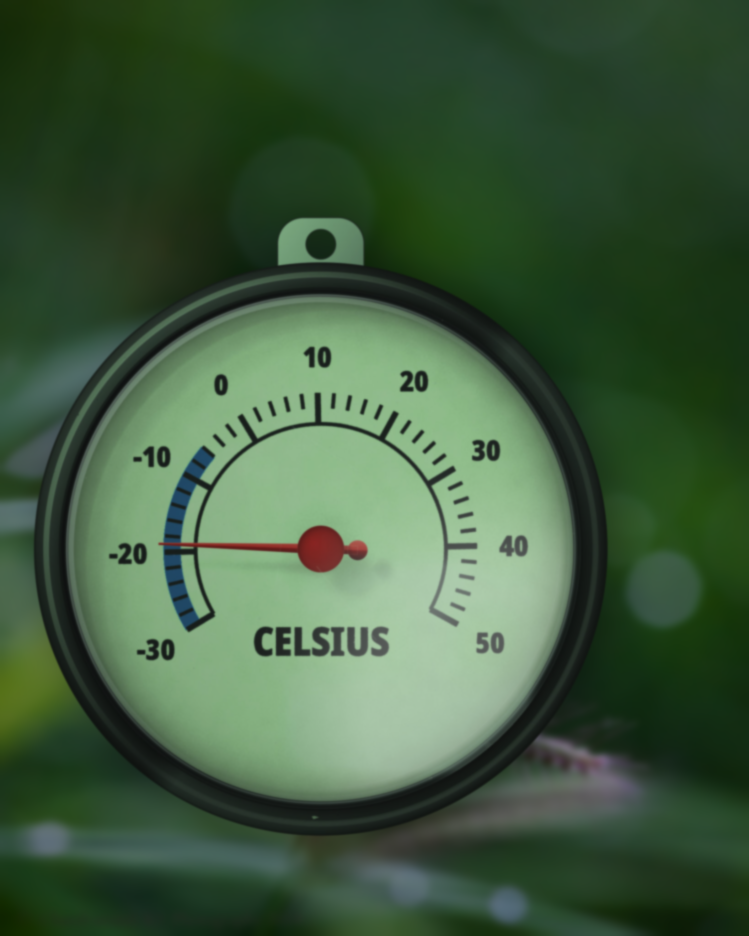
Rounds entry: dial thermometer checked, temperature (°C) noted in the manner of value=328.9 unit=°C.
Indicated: value=-19 unit=°C
